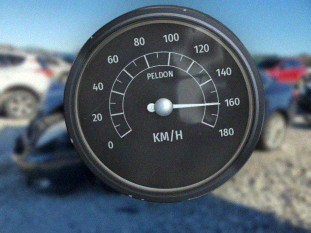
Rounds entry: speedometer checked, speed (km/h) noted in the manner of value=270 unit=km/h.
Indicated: value=160 unit=km/h
